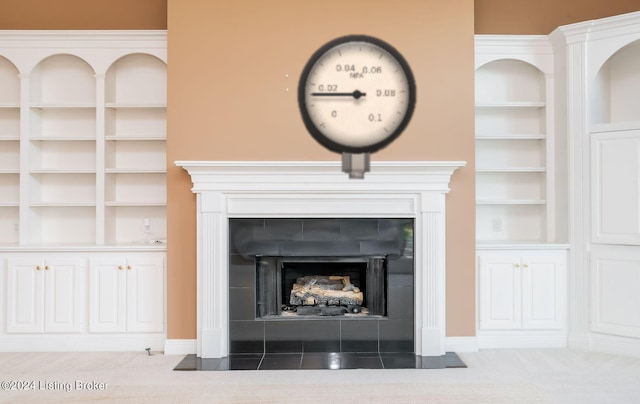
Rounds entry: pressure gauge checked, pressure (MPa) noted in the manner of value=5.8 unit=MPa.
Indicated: value=0.015 unit=MPa
